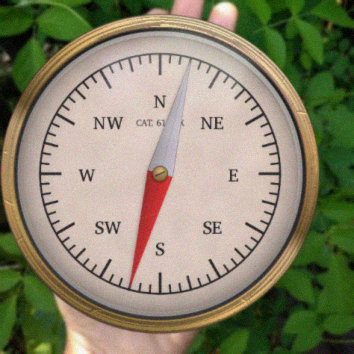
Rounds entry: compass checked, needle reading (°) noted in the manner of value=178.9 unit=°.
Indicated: value=195 unit=°
